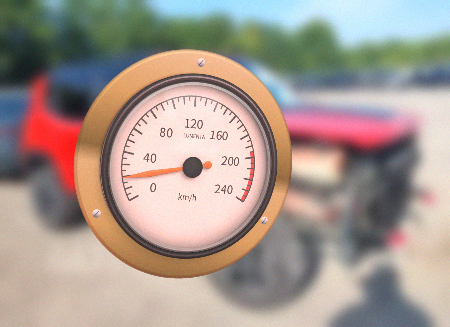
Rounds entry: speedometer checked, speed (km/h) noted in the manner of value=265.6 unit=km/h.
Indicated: value=20 unit=km/h
